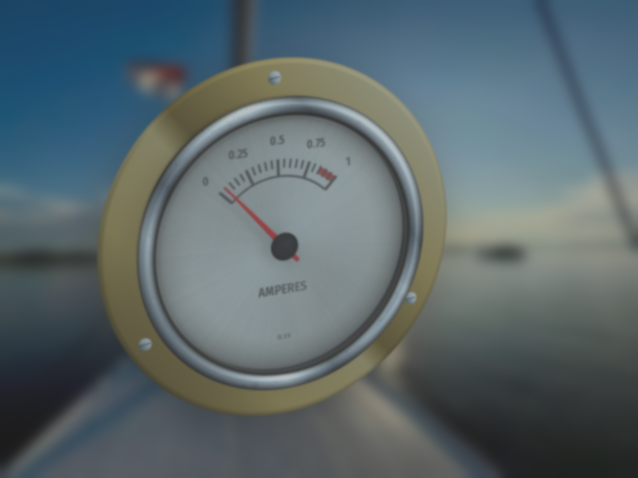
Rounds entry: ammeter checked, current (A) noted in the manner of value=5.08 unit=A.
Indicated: value=0.05 unit=A
